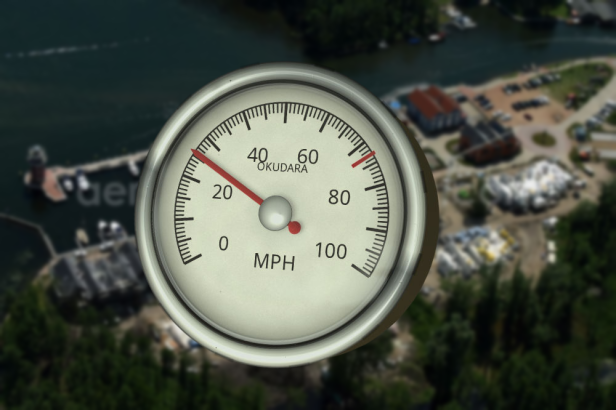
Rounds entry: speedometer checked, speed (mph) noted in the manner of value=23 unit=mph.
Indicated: value=26 unit=mph
